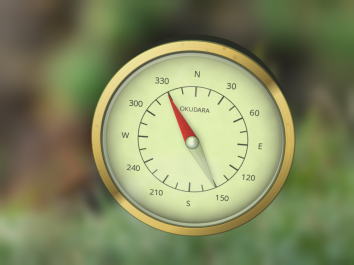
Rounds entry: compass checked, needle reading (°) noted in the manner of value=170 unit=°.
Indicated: value=330 unit=°
